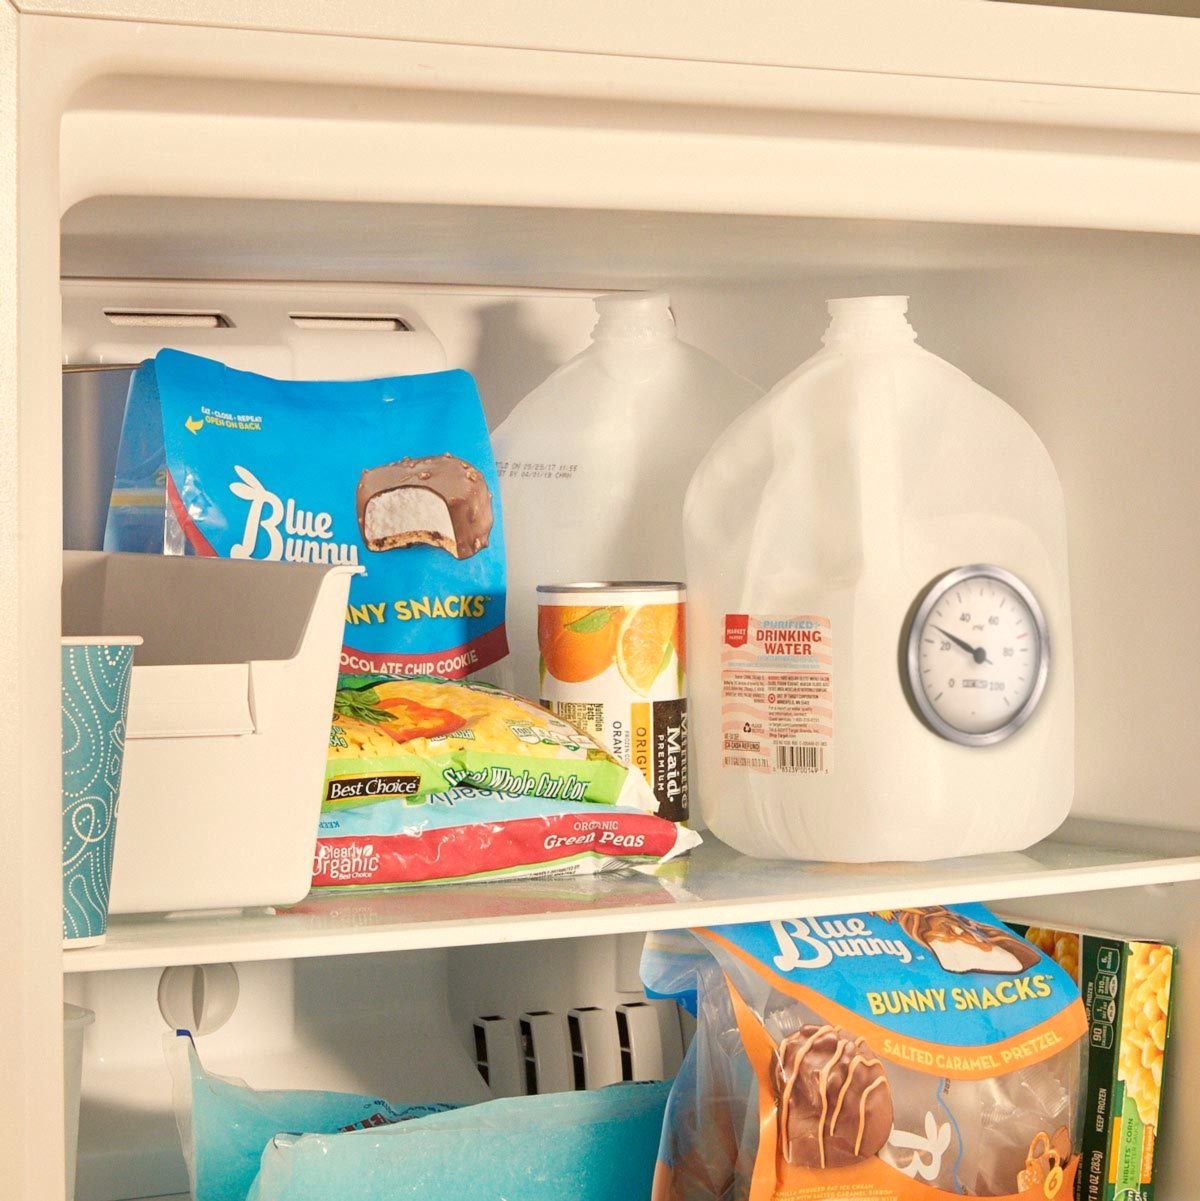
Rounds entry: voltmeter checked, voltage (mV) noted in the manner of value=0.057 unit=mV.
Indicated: value=25 unit=mV
